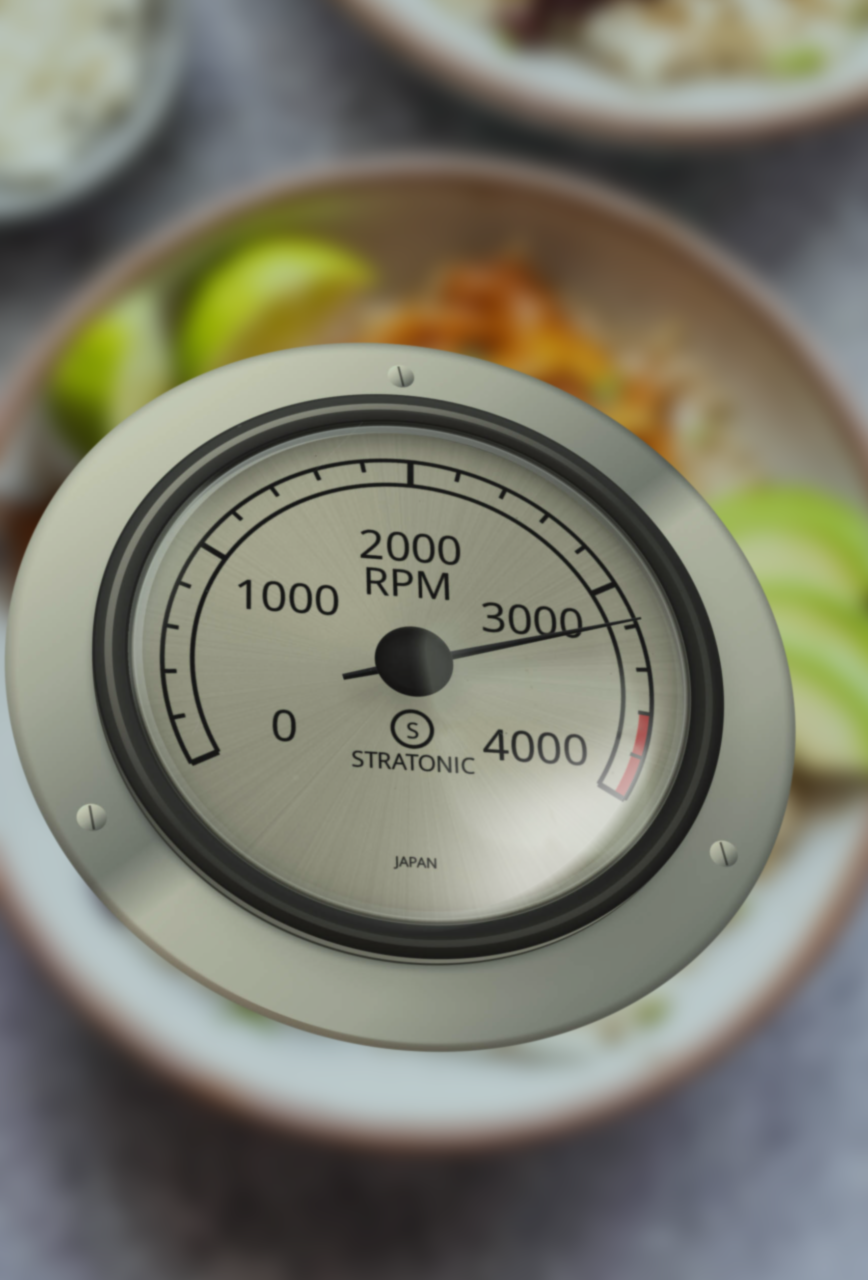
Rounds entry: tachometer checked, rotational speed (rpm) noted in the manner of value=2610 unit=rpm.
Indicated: value=3200 unit=rpm
